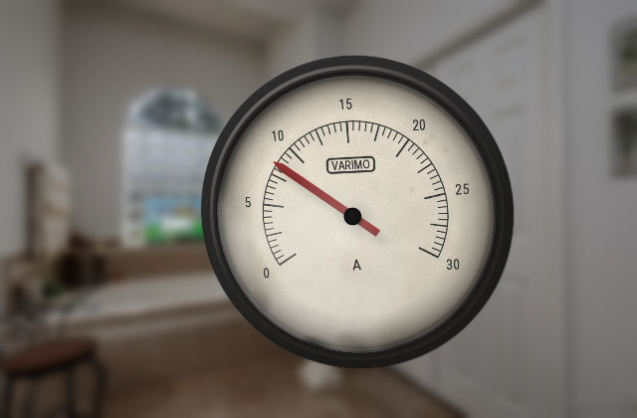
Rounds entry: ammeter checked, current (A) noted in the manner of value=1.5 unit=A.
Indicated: value=8.5 unit=A
